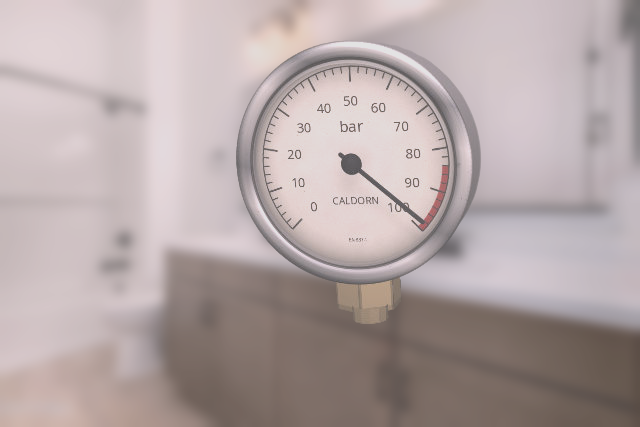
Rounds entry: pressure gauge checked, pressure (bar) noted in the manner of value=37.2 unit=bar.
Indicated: value=98 unit=bar
